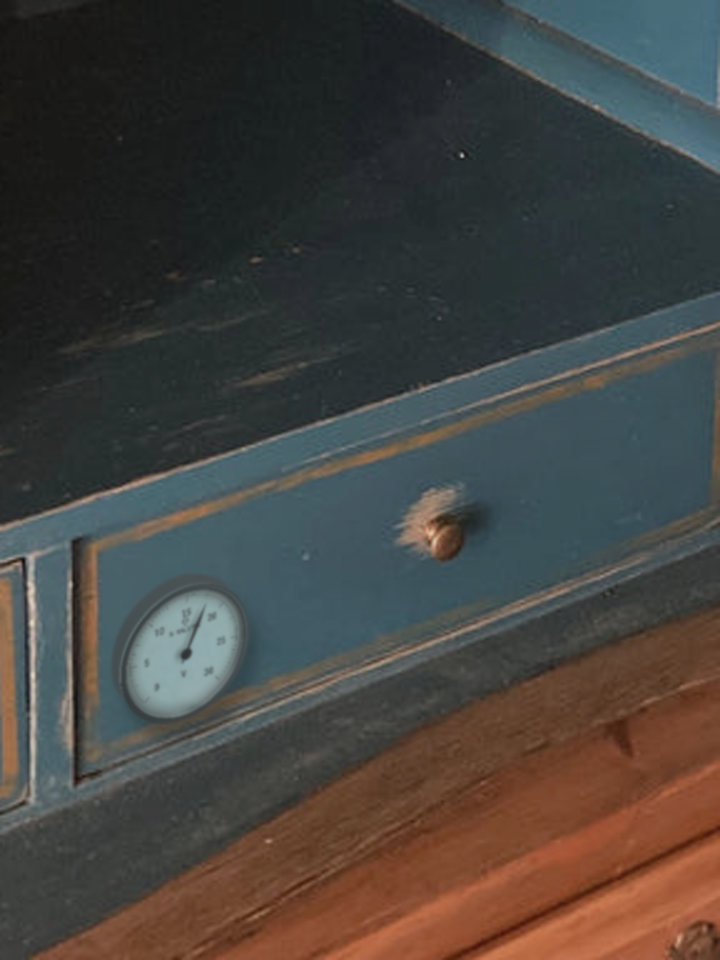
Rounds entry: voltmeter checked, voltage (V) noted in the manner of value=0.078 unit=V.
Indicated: value=17.5 unit=V
